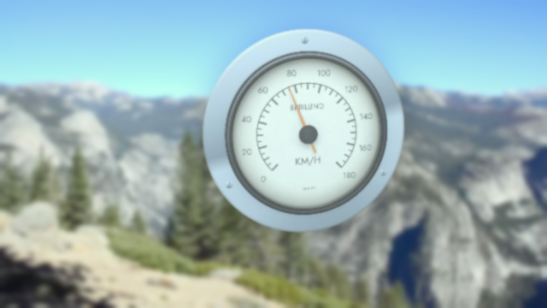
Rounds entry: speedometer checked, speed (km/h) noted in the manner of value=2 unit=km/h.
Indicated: value=75 unit=km/h
